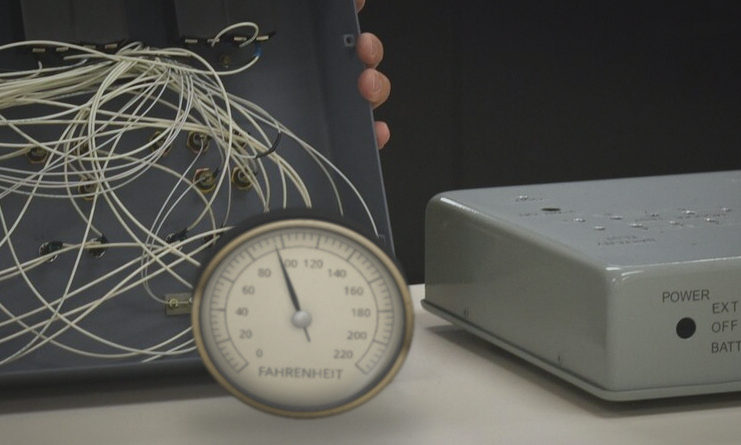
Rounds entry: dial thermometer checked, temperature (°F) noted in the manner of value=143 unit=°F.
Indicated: value=96 unit=°F
